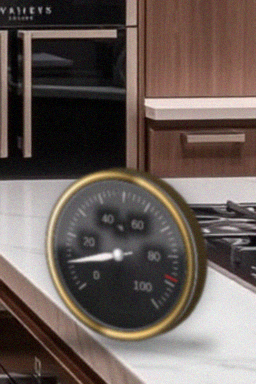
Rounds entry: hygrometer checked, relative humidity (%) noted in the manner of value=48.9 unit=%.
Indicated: value=10 unit=%
